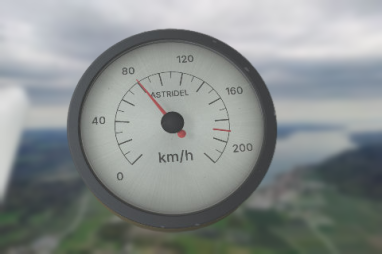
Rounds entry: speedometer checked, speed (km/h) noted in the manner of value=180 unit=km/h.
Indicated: value=80 unit=km/h
